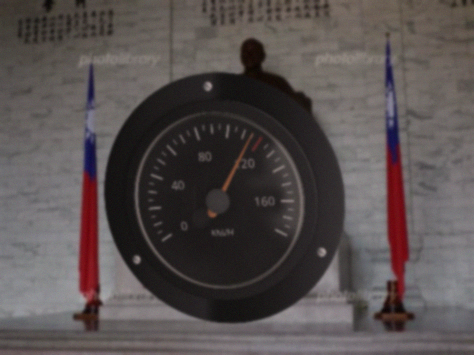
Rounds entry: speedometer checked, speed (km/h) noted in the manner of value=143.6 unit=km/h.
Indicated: value=115 unit=km/h
